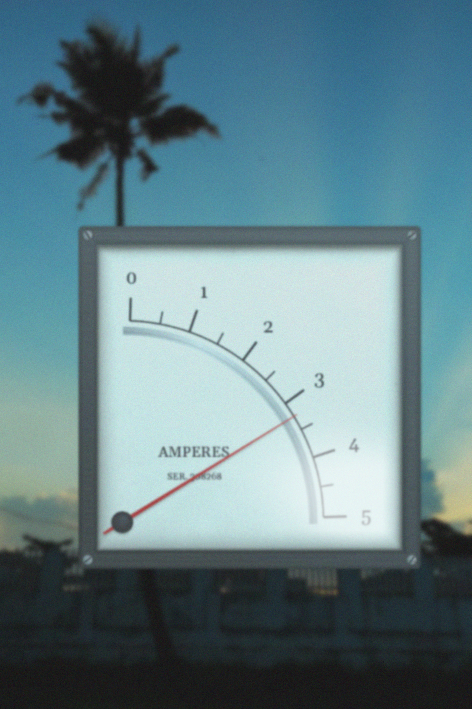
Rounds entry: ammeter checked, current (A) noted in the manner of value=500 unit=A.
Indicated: value=3.25 unit=A
